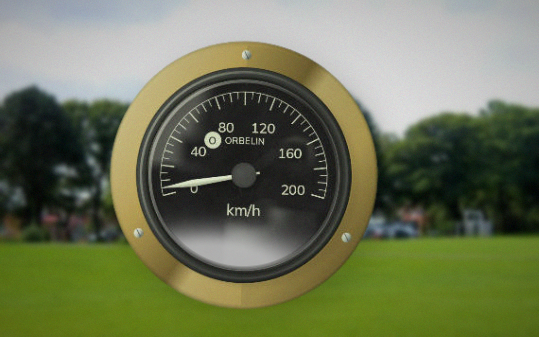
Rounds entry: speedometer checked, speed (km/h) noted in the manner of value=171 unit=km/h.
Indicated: value=5 unit=km/h
